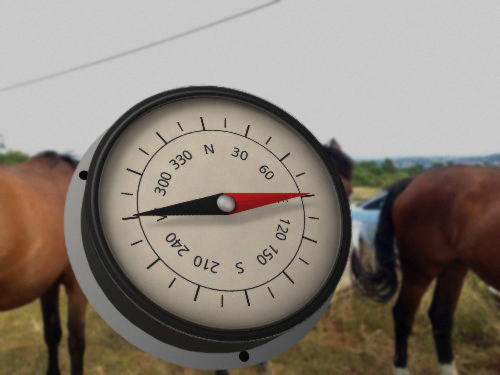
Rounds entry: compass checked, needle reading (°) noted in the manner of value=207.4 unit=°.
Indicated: value=90 unit=°
